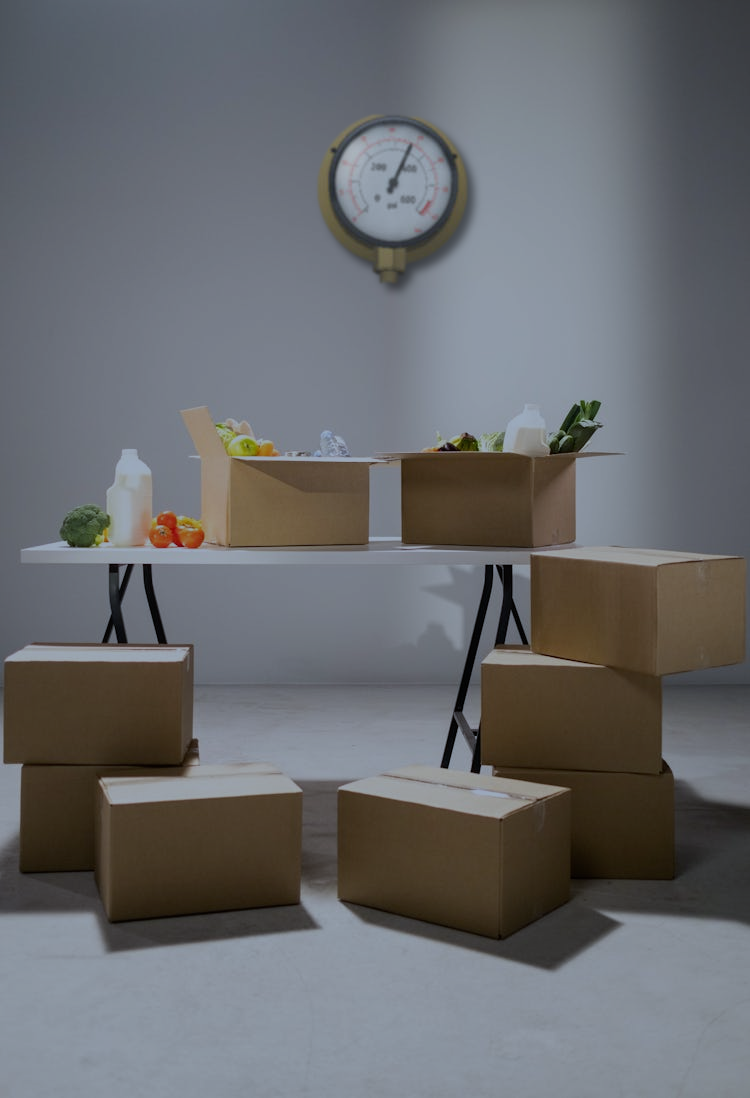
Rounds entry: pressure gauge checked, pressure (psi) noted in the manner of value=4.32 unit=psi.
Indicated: value=350 unit=psi
